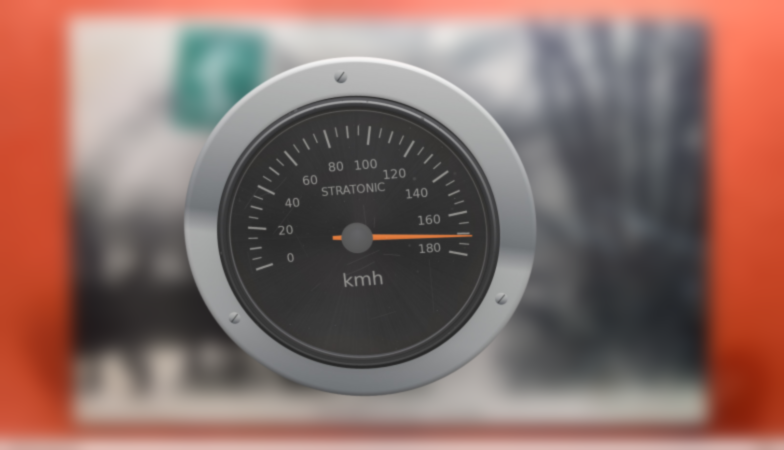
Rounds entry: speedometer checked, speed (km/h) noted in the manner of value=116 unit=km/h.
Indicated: value=170 unit=km/h
